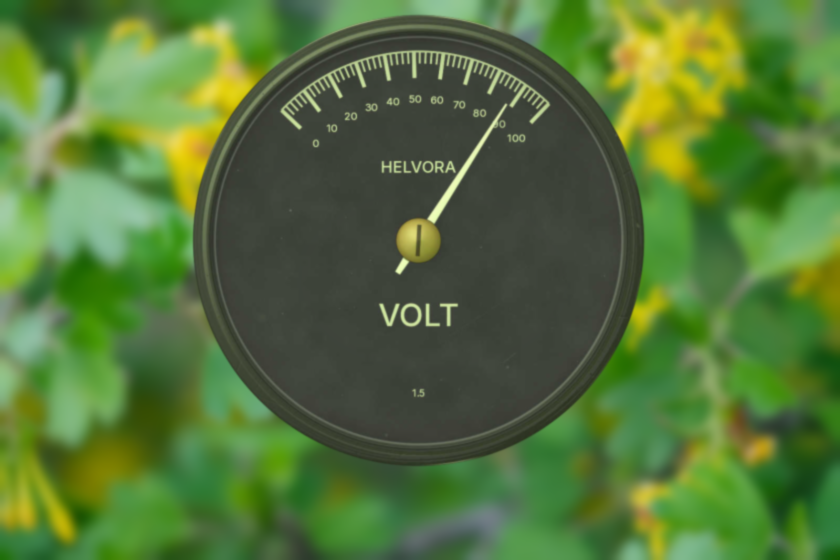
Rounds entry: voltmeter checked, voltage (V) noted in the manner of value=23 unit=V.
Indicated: value=88 unit=V
